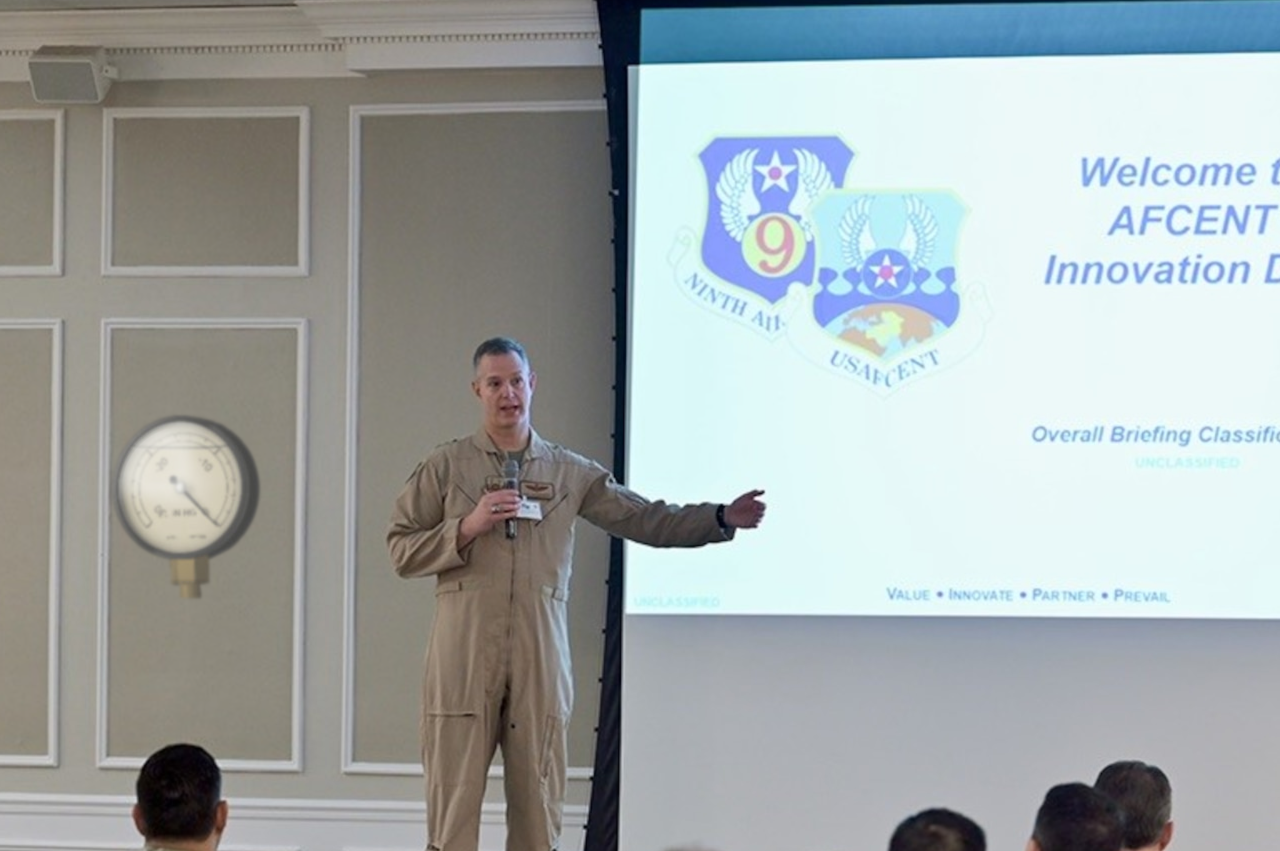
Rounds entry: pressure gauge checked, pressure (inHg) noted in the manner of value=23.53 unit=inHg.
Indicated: value=0 unit=inHg
